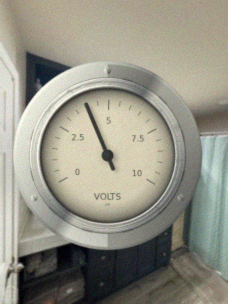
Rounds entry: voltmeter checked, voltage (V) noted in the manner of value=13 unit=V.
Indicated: value=4 unit=V
